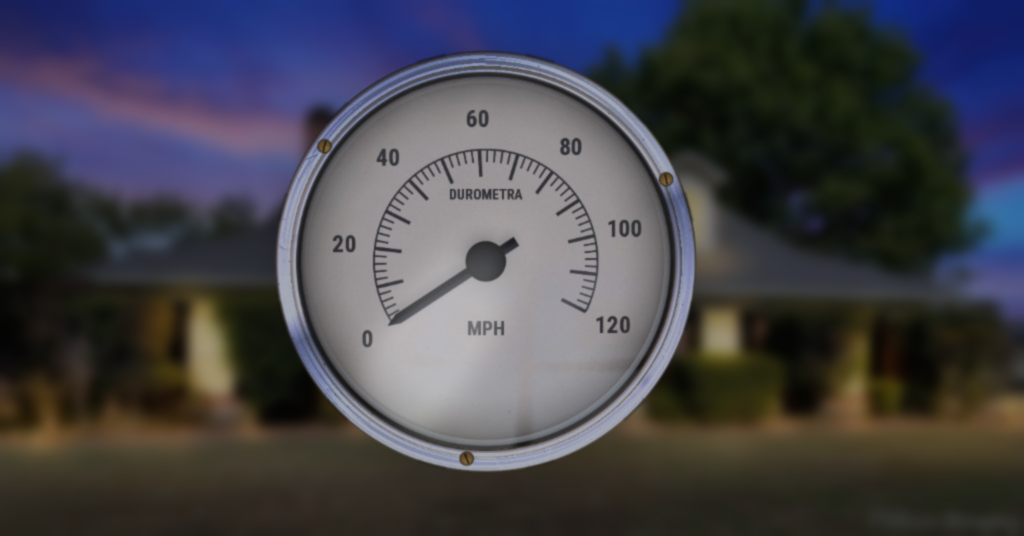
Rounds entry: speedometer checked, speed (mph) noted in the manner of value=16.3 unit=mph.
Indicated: value=0 unit=mph
